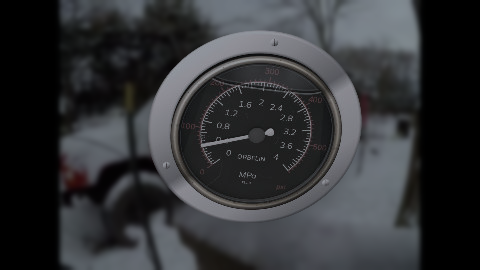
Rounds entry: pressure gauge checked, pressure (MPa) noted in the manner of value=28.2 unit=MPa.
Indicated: value=0.4 unit=MPa
